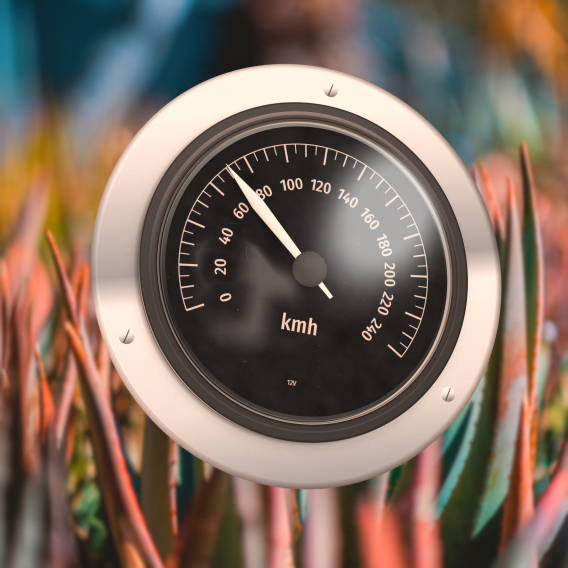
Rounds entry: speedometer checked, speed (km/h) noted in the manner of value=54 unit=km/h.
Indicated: value=70 unit=km/h
